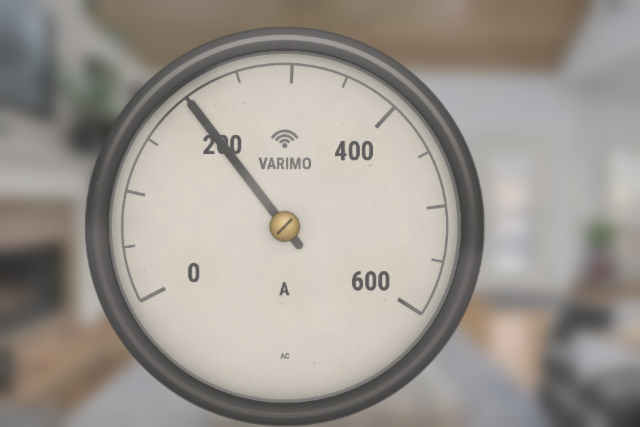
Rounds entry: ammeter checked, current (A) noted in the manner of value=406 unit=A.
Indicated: value=200 unit=A
